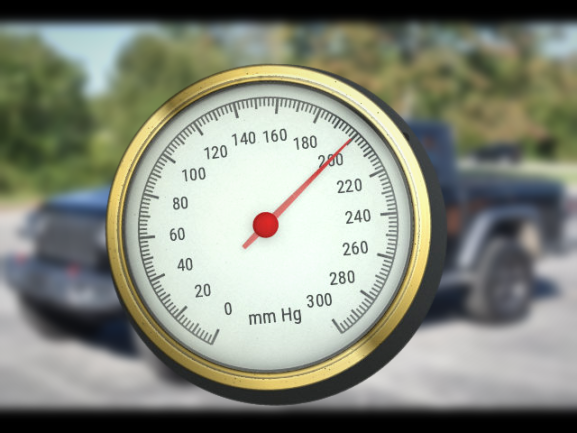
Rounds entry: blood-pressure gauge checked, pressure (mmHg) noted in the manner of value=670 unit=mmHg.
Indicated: value=200 unit=mmHg
